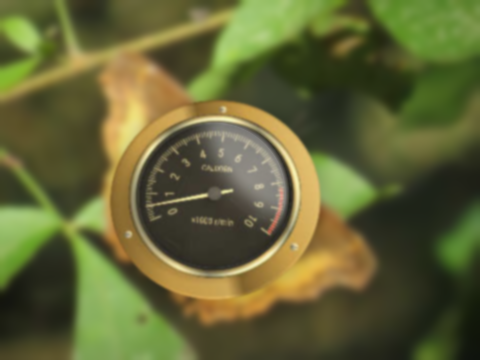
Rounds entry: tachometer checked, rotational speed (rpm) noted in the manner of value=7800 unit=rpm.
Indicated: value=500 unit=rpm
